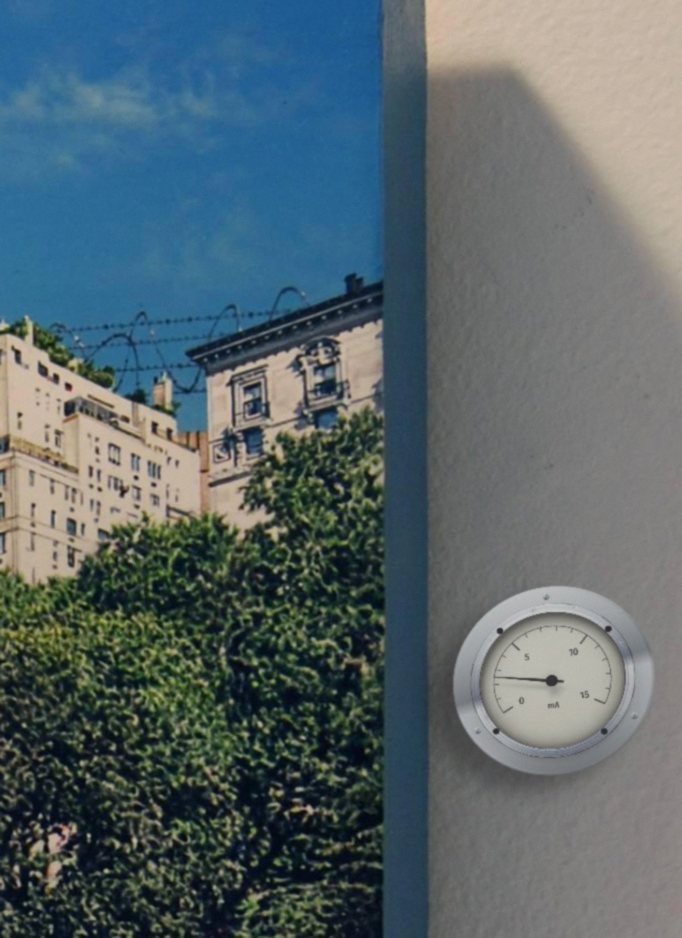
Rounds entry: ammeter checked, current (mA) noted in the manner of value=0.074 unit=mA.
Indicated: value=2.5 unit=mA
